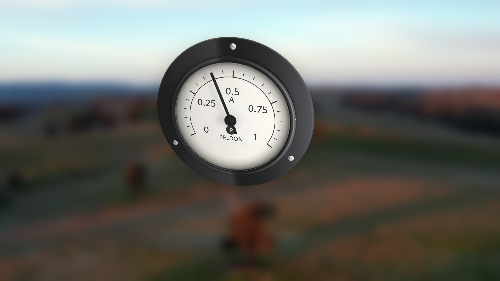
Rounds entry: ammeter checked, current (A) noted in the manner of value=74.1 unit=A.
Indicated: value=0.4 unit=A
